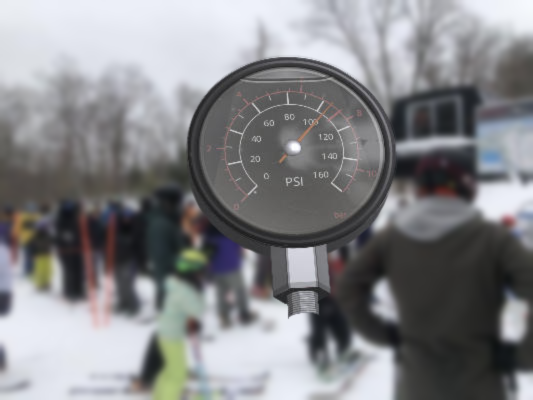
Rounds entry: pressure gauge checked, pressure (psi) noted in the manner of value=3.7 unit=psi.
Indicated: value=105 unit=psi
